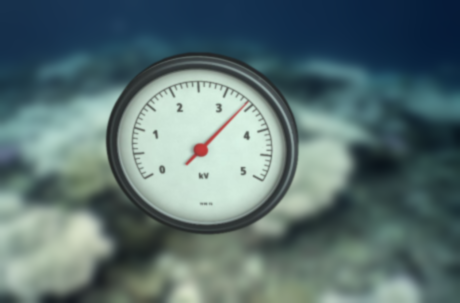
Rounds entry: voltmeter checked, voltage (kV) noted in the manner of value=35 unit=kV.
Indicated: value=3.4 unit=kV
